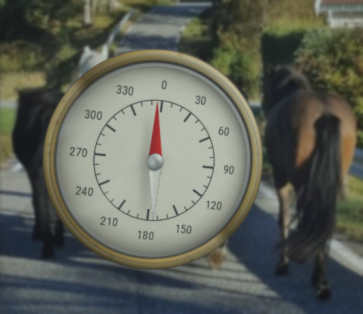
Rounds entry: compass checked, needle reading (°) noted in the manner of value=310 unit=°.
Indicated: value=355 unit=°
